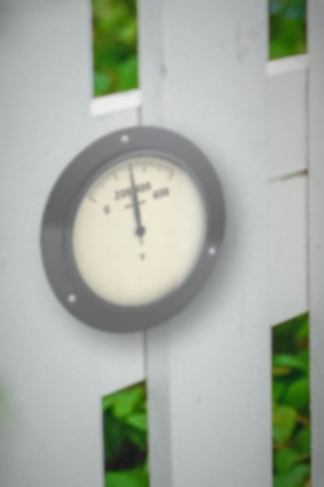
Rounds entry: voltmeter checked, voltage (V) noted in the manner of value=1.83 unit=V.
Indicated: value=300 unit=V
